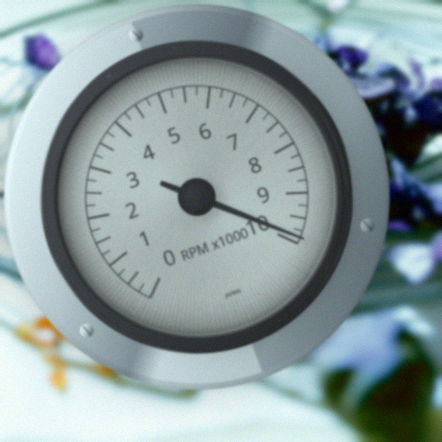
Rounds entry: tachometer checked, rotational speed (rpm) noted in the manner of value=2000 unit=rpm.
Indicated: value=9875 unit=rpm
